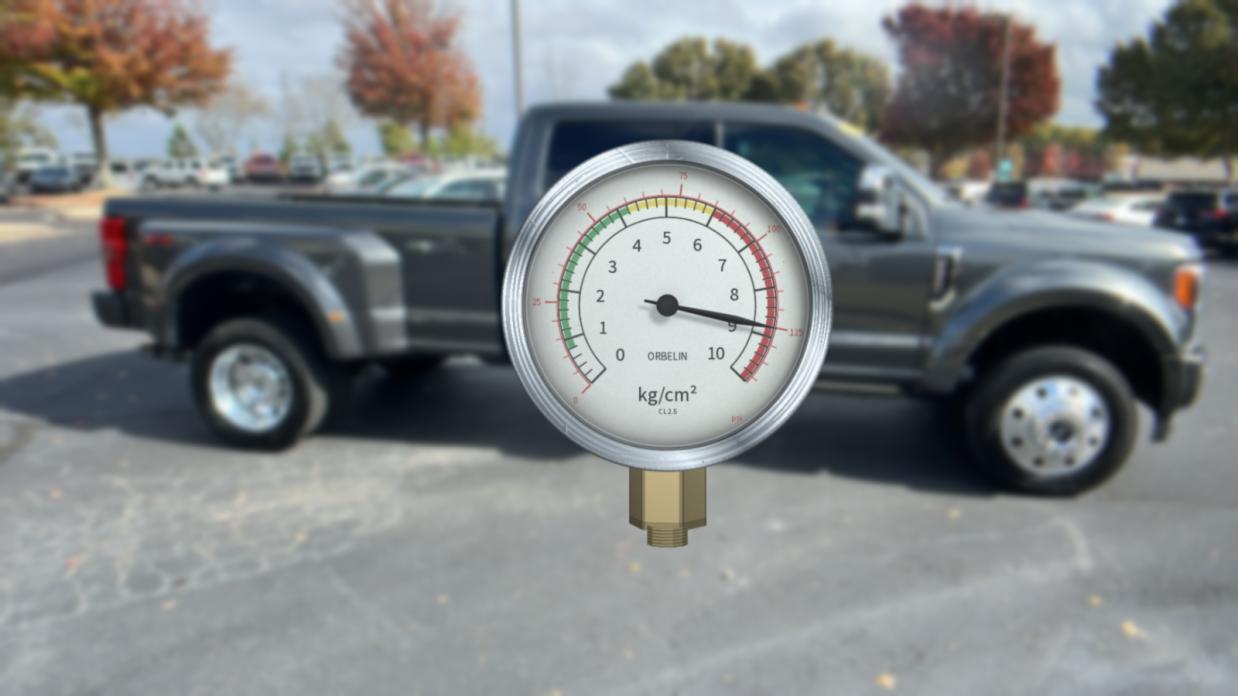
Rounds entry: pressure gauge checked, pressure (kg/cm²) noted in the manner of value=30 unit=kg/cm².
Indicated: value=8.8 unit=kg/cm²
